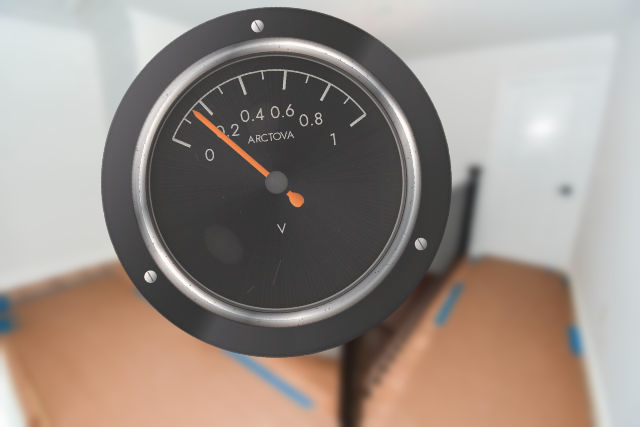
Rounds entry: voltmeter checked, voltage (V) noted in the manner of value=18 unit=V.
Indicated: value=0.15 unit=V
